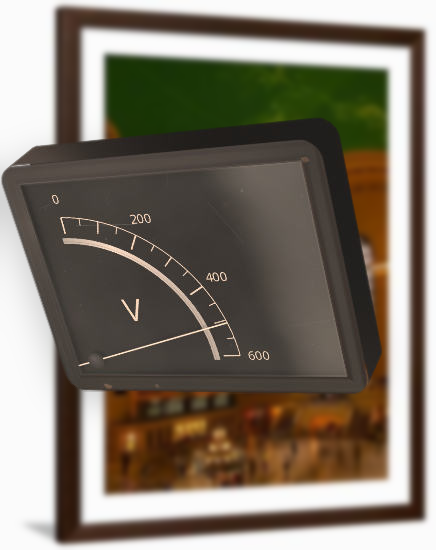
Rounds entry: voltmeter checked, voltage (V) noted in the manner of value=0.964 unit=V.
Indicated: value=500 unit=V
